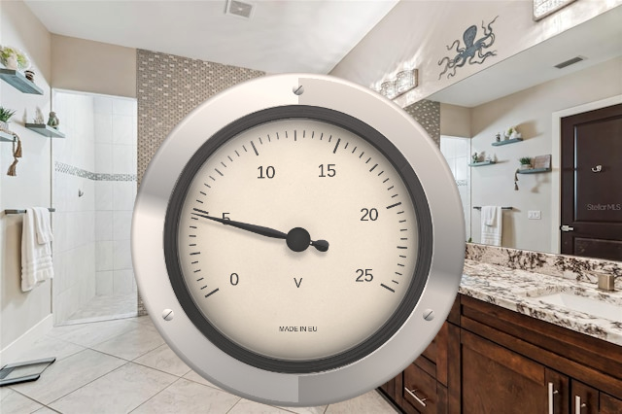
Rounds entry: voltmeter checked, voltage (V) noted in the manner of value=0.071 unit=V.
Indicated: value=4.75 unit=V
